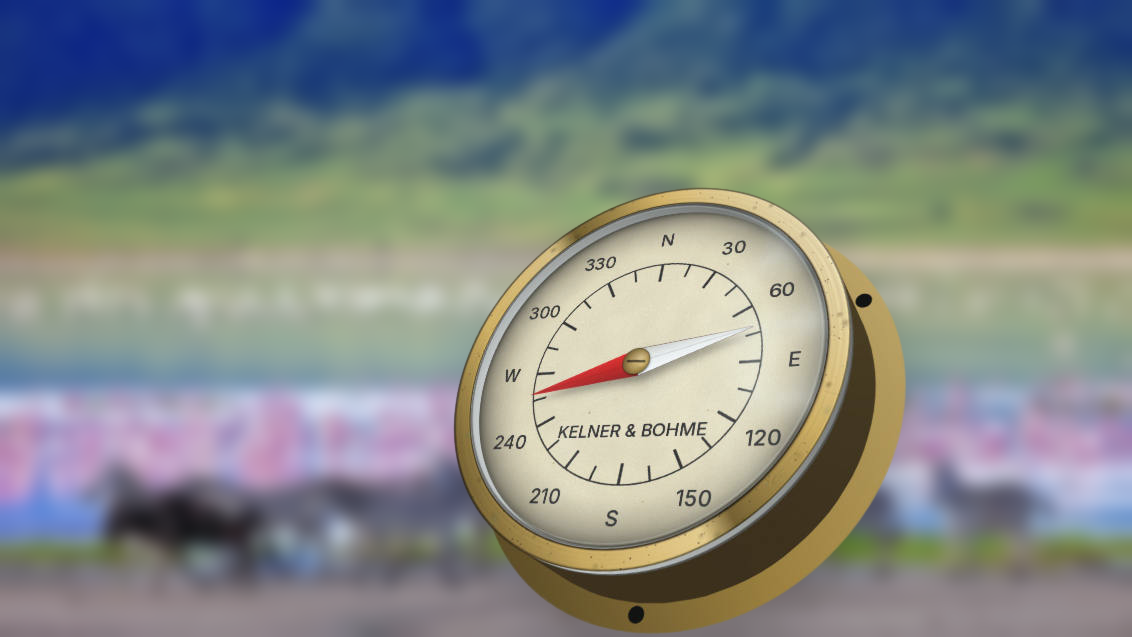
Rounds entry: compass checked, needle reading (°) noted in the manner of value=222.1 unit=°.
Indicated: value=255 unit=°
